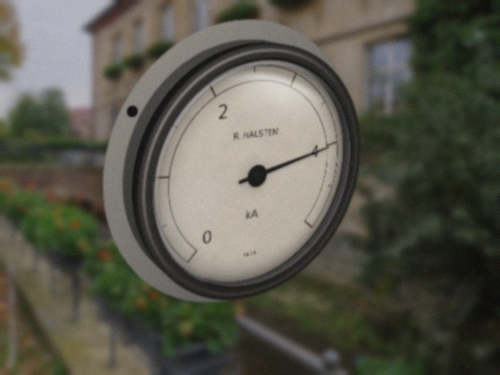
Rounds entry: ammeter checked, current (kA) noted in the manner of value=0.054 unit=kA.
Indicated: value=4 unit=kA
